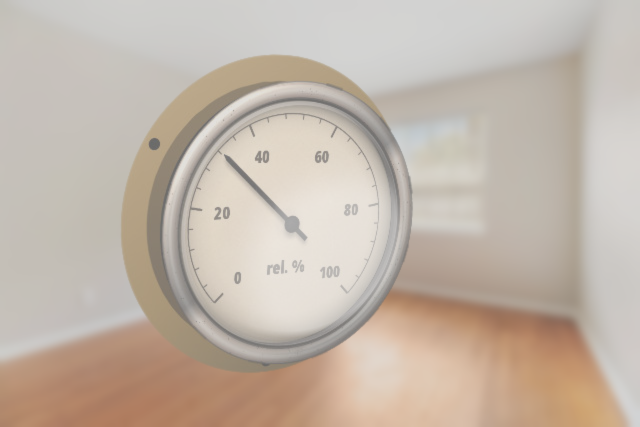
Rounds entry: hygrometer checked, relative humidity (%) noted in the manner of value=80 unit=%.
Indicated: value=32 unit=%
